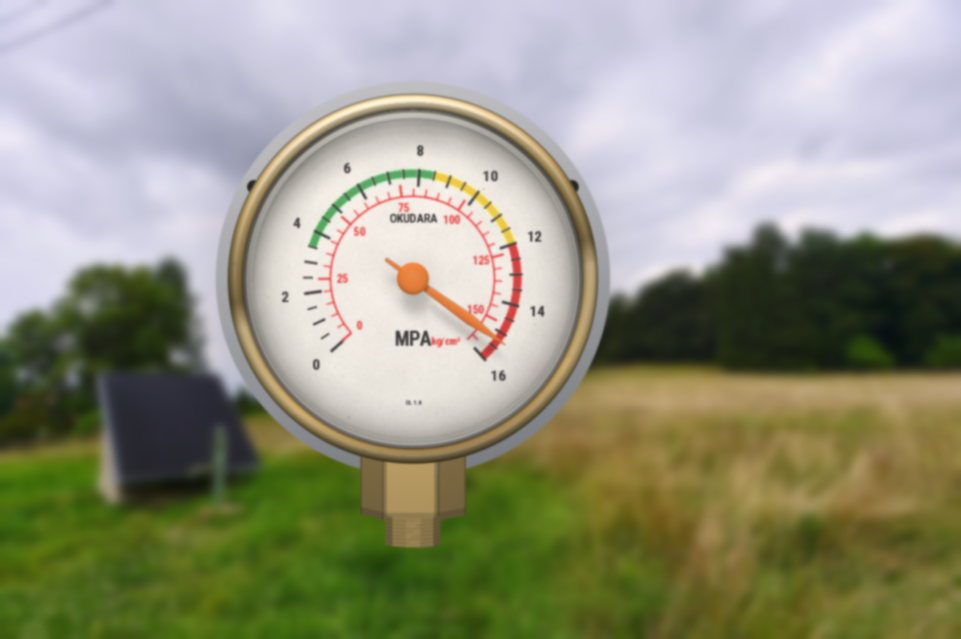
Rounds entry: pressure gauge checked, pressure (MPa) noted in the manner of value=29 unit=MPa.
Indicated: value=15.25 unit=MPa
